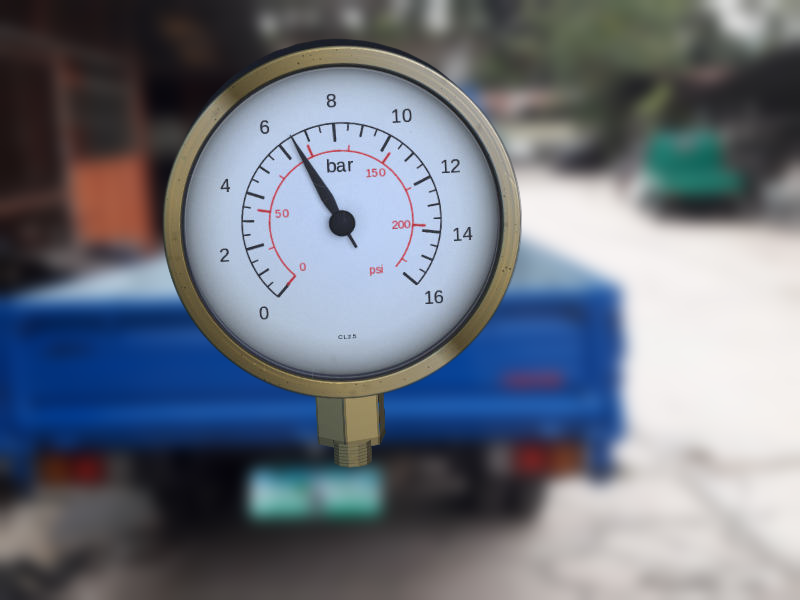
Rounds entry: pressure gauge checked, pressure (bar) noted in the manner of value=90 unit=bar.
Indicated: value=6.5 unit=bar
